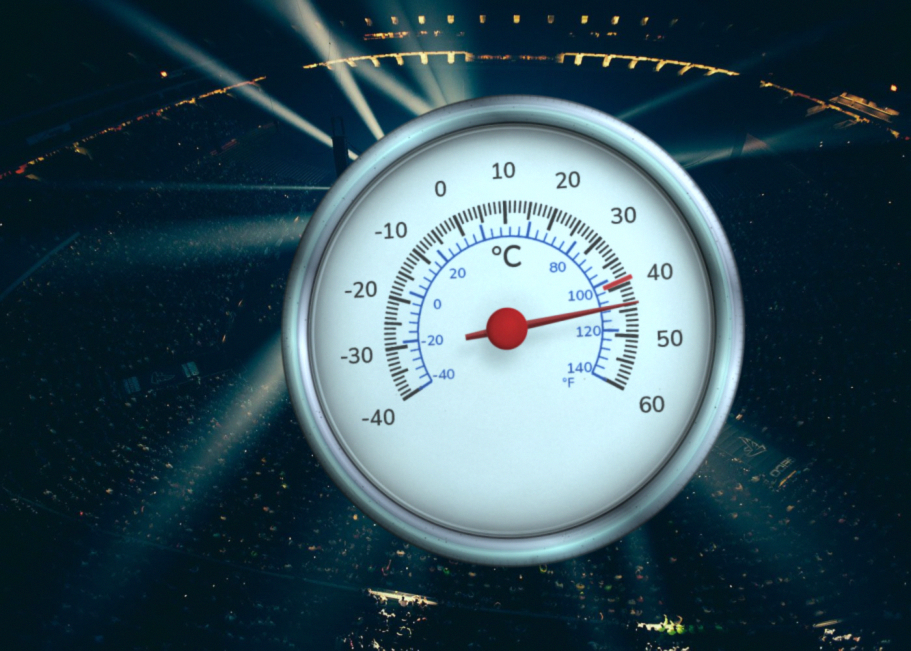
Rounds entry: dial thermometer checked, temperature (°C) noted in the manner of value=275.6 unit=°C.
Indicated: value=44 unit=°C
